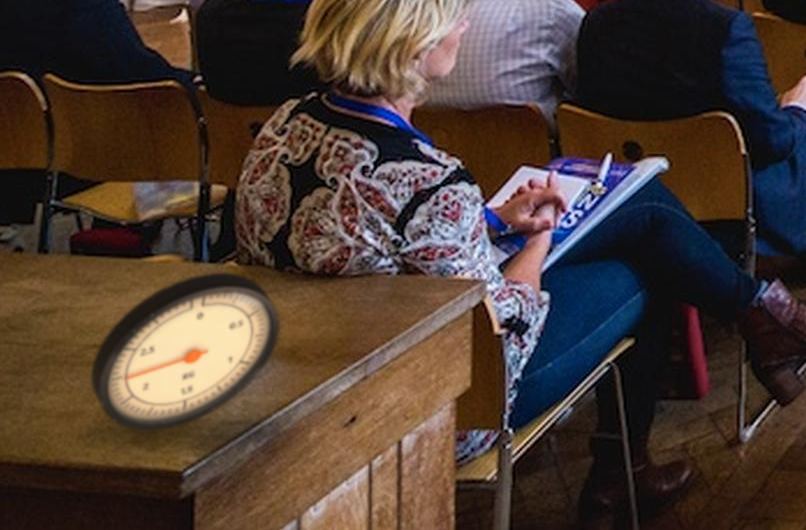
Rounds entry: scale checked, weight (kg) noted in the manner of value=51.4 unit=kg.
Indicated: value=2.25 unit=kg
